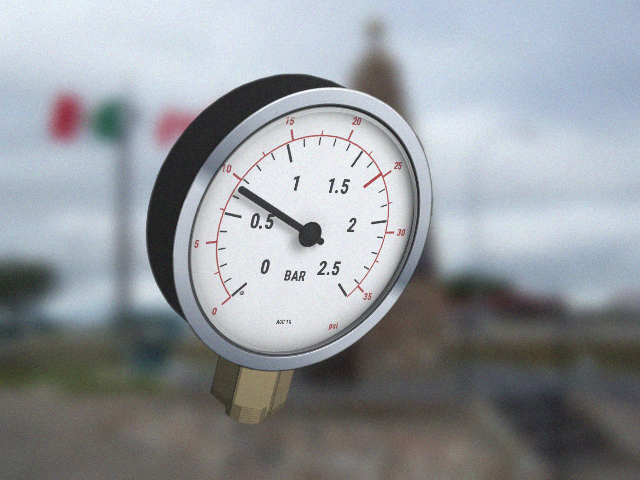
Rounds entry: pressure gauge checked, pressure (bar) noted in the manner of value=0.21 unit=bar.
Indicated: value=0.65 unit=bar
